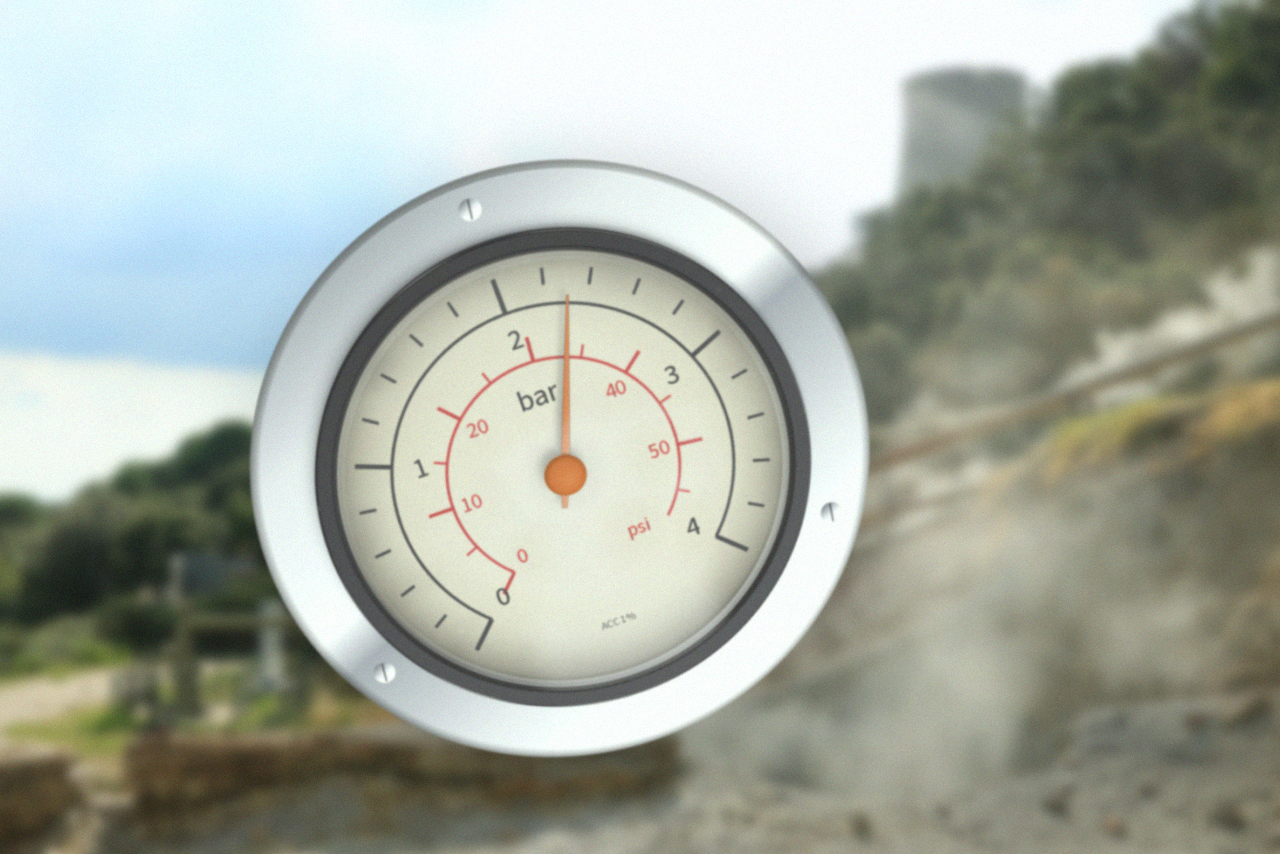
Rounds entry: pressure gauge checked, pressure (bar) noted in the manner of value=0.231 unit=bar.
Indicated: value=2.3 unit=bar
